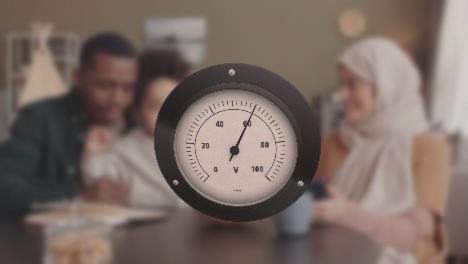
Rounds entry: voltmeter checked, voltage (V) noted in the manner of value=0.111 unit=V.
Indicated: value=60 unit=V
